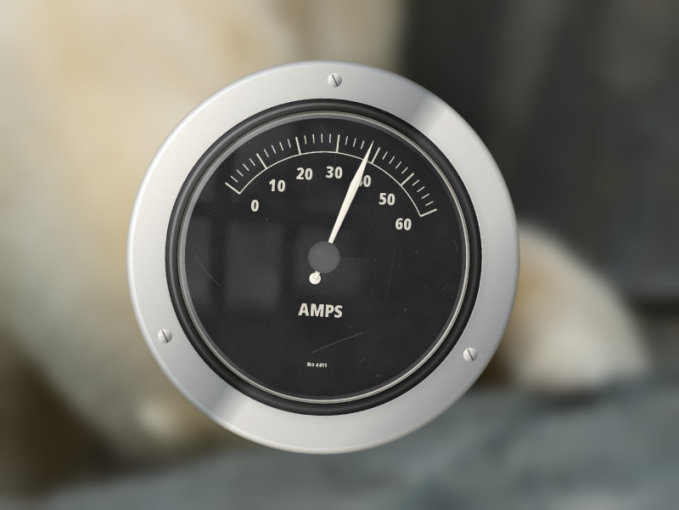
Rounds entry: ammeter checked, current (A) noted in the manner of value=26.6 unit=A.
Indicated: value=38 unit=A
